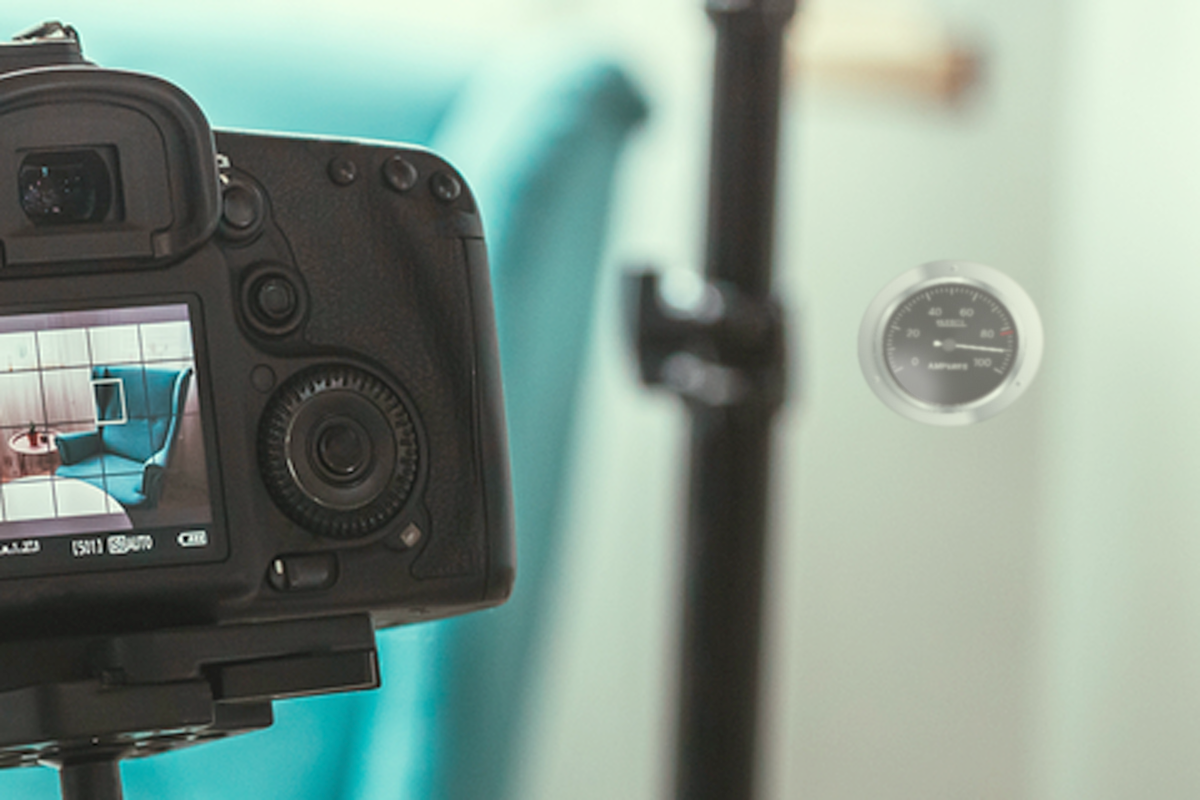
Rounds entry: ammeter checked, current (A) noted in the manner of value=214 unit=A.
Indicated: value=90 unit=A
